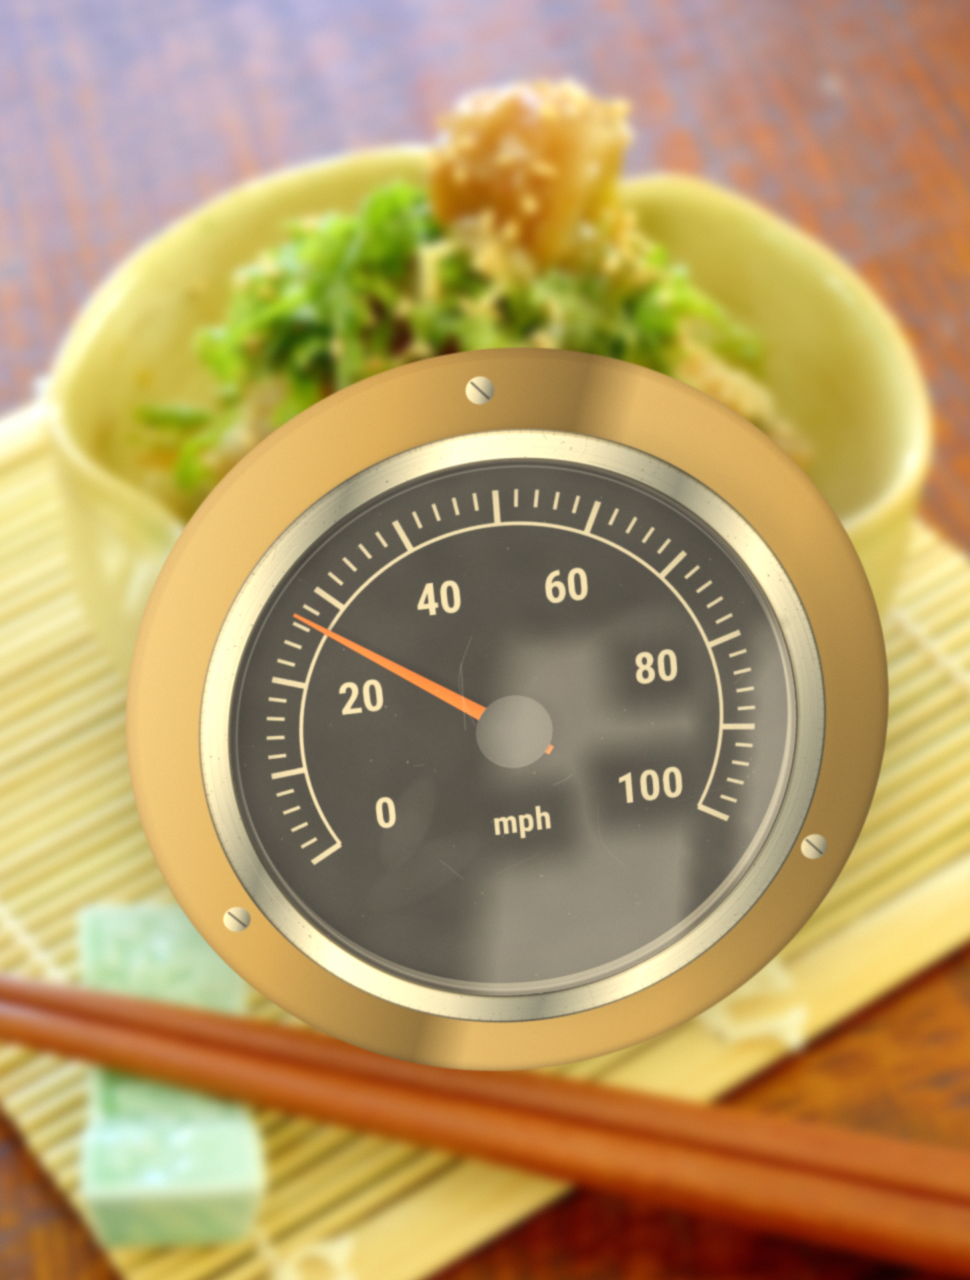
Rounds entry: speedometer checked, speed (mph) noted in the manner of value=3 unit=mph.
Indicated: value=27 unit=mph
